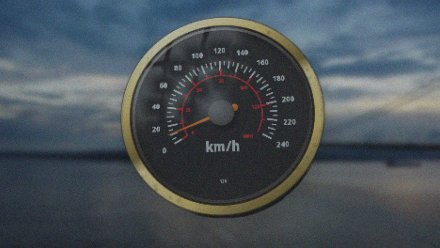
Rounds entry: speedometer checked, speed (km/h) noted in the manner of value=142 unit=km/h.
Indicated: value=10 unit=km/h
